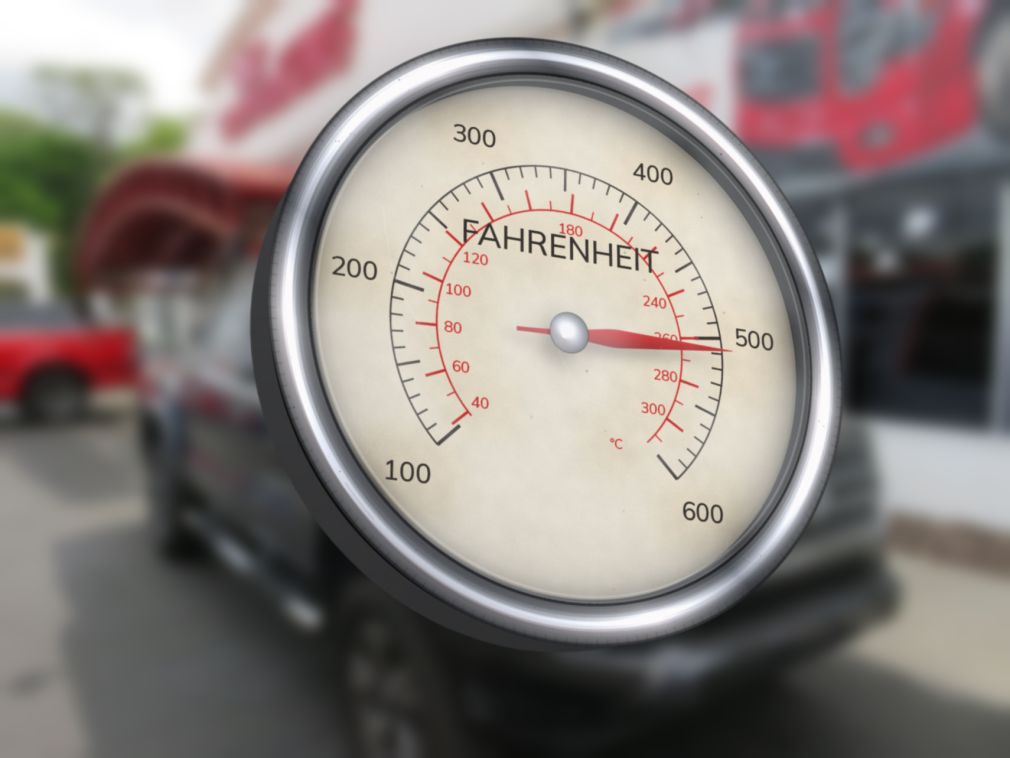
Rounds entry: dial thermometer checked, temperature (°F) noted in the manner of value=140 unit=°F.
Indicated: value=510 unit=°F
